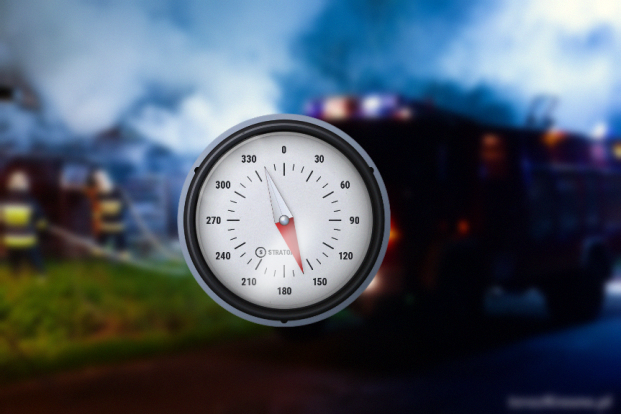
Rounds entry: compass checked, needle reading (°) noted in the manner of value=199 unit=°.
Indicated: value=160 unit=°
